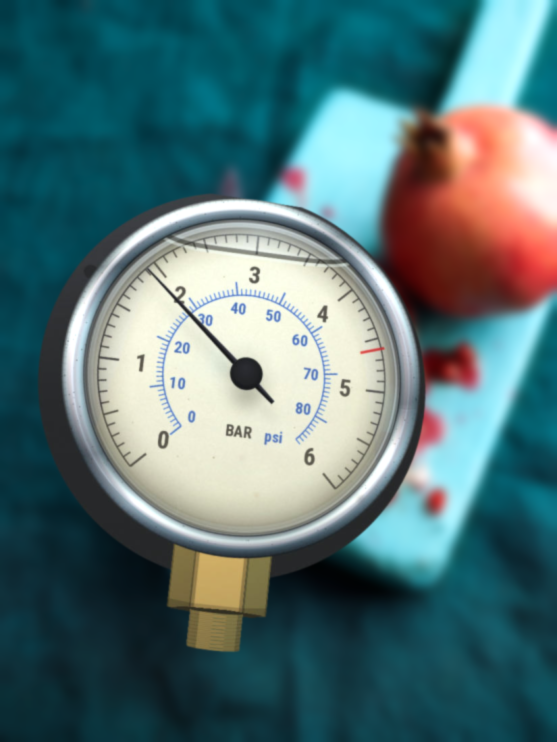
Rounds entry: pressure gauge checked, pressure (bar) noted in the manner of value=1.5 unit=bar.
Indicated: value=1.9 unit=bar
